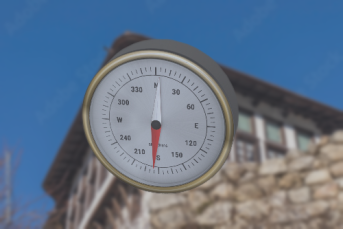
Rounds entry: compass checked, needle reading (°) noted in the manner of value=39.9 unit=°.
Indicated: value=185 unit=°
